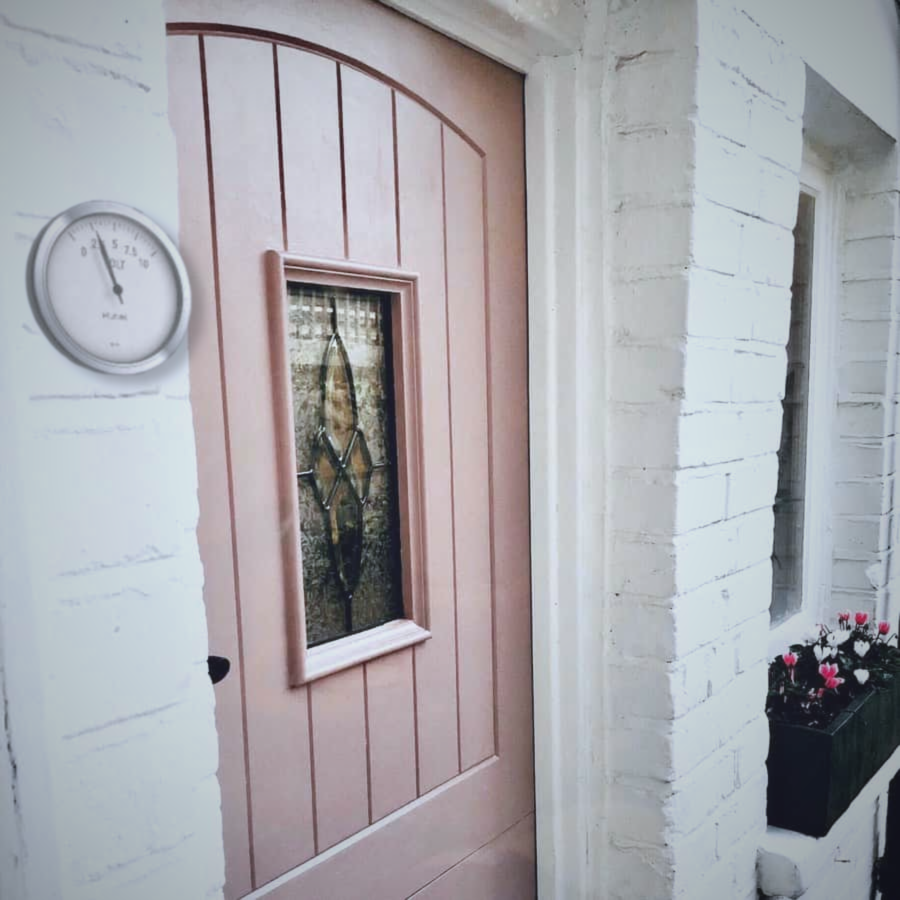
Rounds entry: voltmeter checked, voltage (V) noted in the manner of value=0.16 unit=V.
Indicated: value=2.5 unit=V
